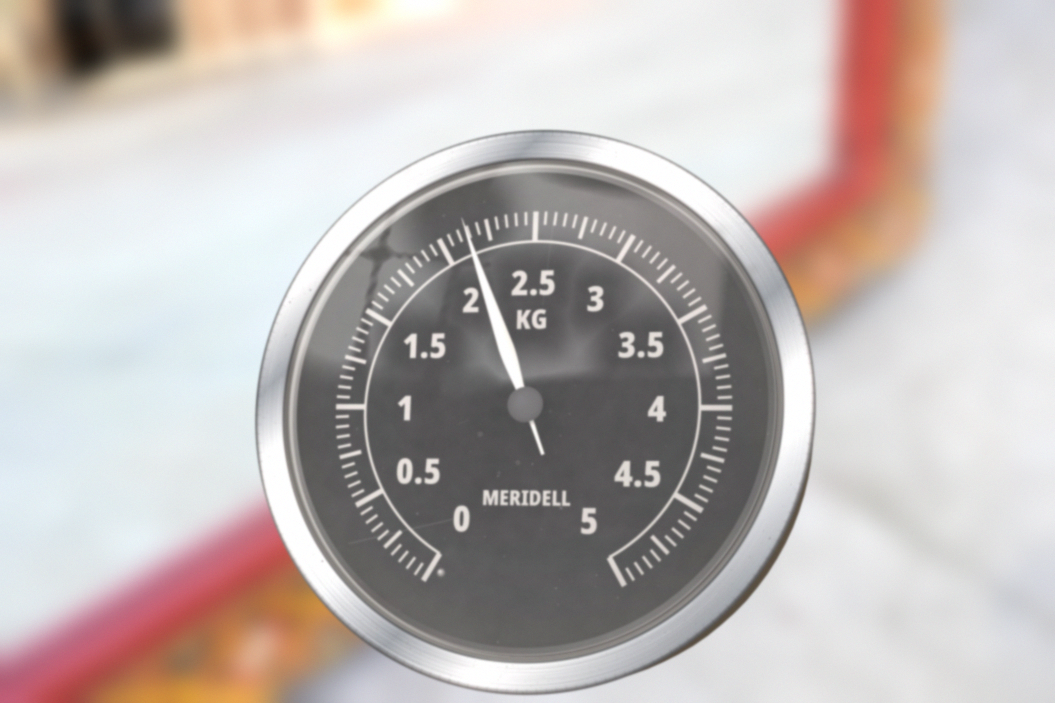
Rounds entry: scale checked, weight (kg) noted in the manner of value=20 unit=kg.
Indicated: value=2.15 unit=kg
